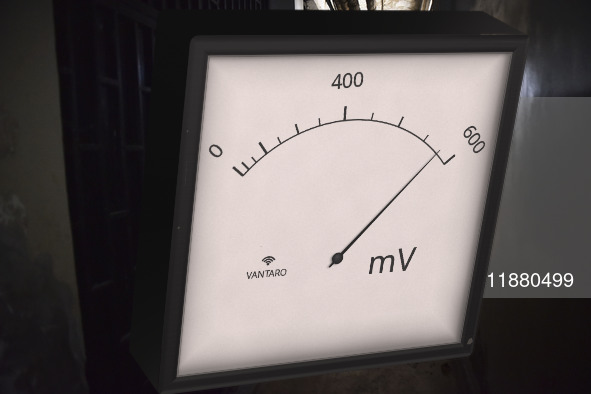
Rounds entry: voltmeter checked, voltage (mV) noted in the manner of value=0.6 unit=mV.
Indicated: value=575 unit=mV
